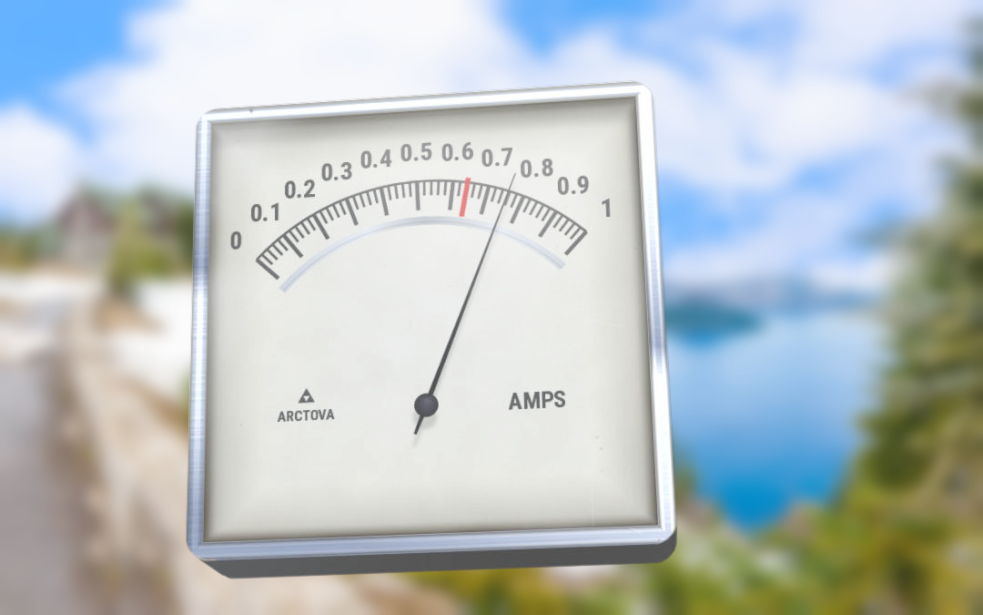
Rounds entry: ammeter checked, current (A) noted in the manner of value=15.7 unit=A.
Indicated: value=0.76 unit=A
